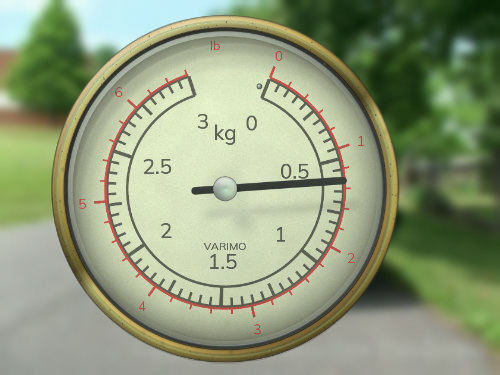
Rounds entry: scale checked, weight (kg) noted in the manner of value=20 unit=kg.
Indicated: value=0.6 unit=kg
